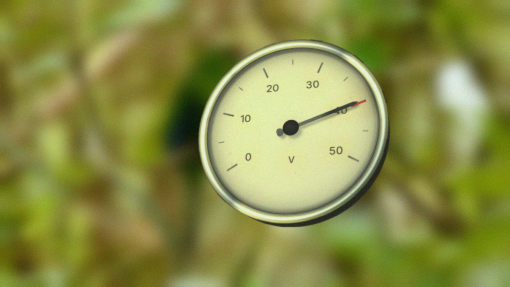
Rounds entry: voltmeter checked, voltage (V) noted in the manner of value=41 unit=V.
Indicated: value=40 unit=V
